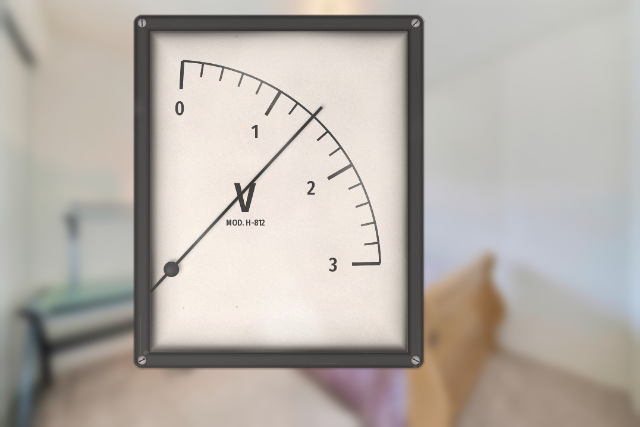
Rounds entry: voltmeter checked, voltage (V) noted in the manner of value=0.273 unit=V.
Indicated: value=1.4 unit=V
